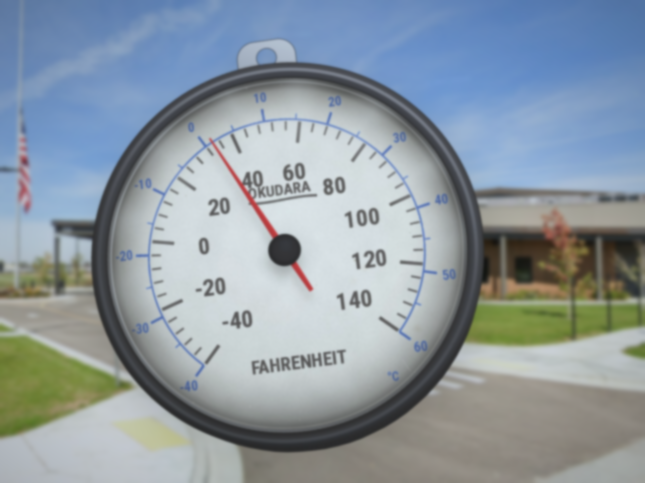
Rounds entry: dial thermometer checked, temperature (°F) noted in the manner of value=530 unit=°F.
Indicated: value=34 unit=°F
